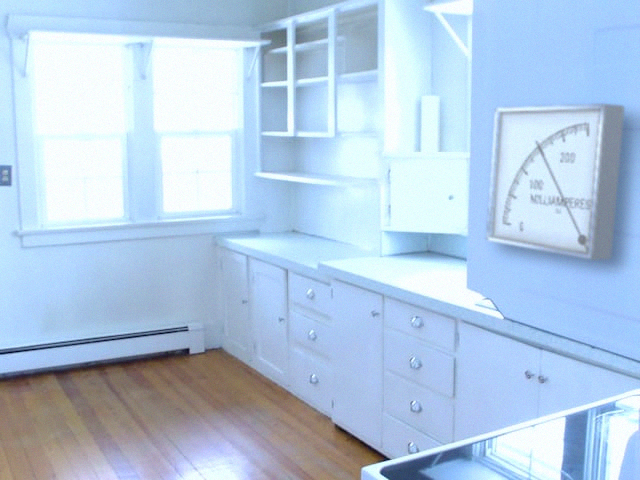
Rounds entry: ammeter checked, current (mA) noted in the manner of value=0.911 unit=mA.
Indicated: value=150 unit=mA
